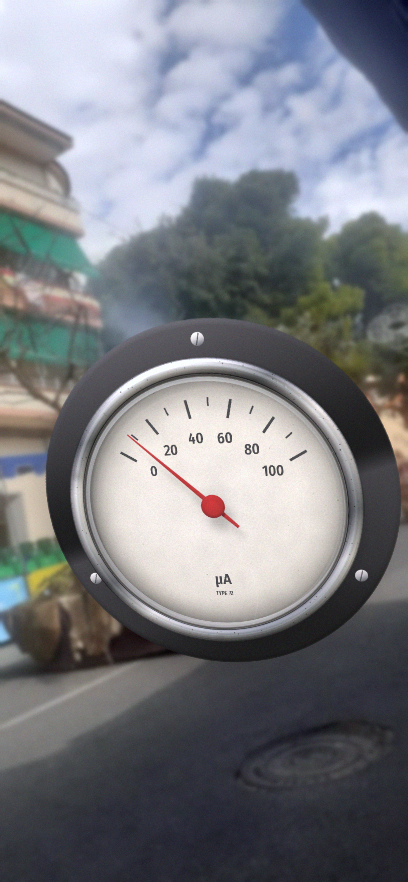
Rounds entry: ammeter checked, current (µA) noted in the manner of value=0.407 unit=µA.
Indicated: value=10 unit=µA
